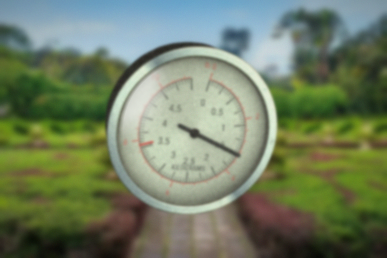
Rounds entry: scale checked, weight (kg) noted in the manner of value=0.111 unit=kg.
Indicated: value=1.5 unit=kg
